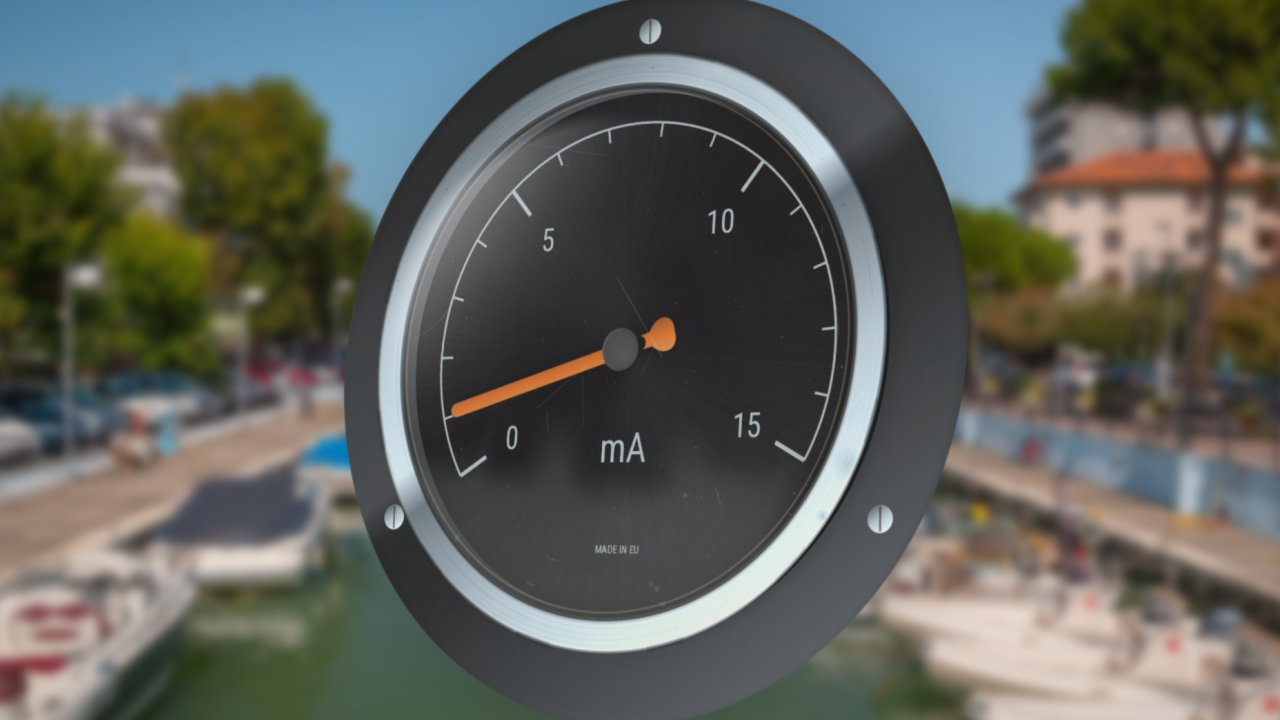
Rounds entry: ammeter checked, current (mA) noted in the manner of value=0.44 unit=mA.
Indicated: value=1 unit=mA
